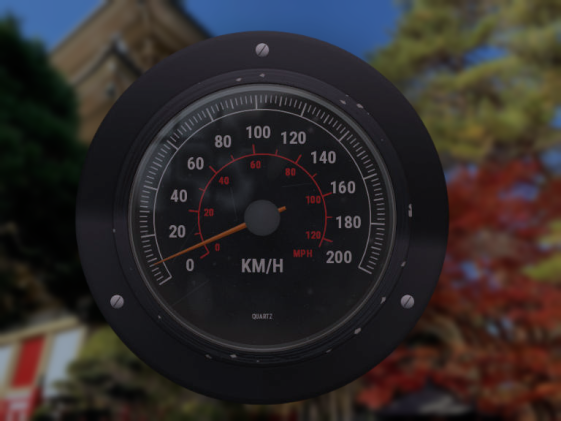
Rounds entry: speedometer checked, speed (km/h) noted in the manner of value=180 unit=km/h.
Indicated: value=8 unit=km/h
